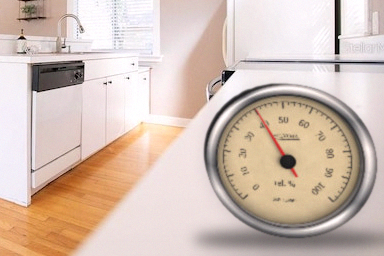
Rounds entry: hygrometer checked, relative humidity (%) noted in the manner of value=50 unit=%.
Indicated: value=40 unit=%
